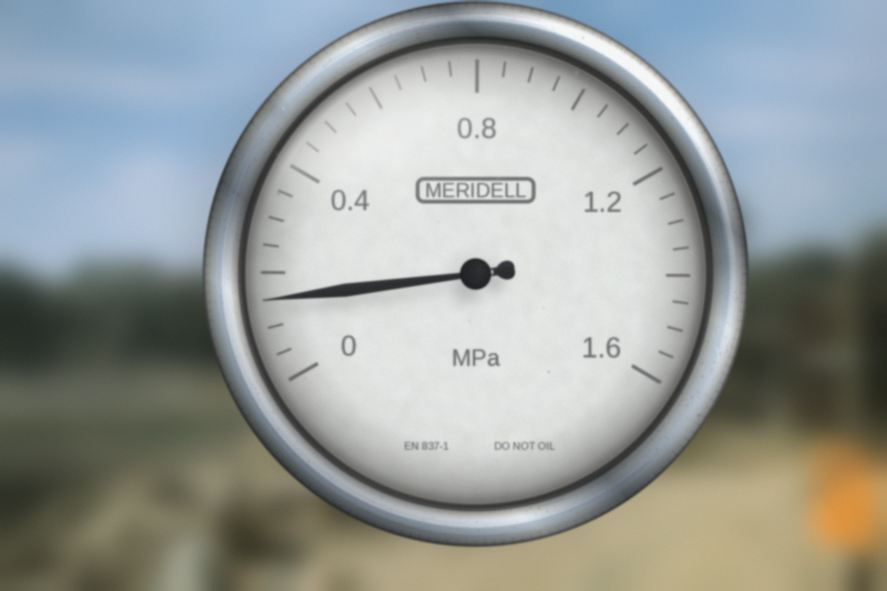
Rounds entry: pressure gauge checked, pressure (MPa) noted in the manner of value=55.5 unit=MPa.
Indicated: value=0.15 unit=MPa
